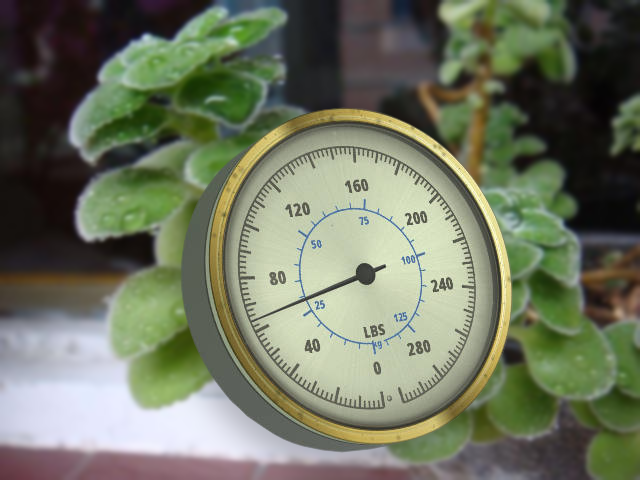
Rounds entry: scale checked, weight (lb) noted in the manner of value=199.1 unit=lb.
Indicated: value=64 unit=lb
